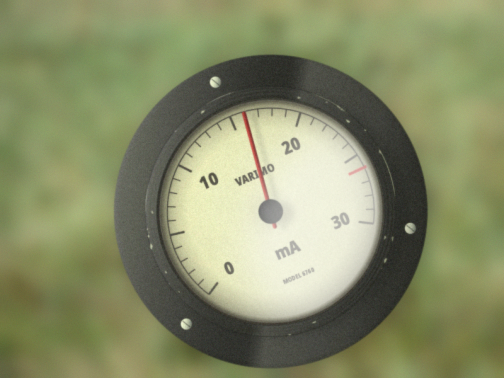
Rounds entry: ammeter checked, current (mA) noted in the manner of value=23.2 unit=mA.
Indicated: value=16 unit=mA
